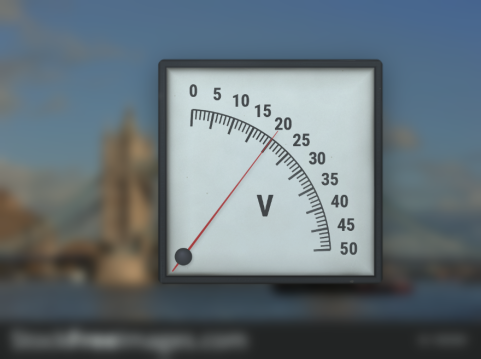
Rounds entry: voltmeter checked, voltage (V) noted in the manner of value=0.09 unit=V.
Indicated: value=20 unit=V
